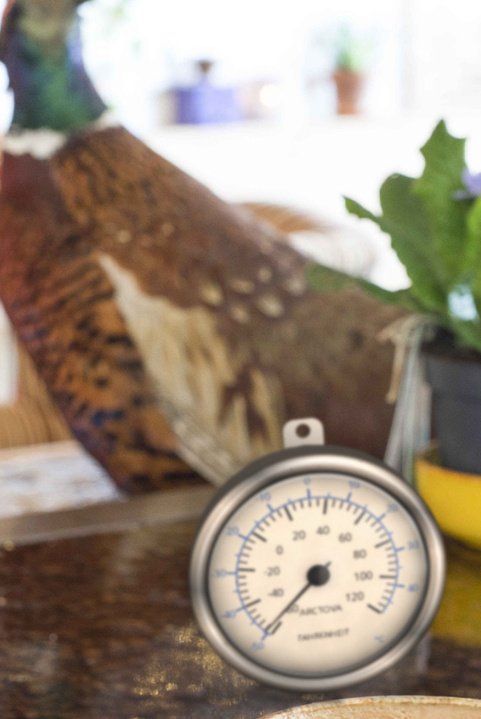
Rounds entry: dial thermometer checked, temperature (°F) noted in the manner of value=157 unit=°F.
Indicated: value=-56 unit=°F
